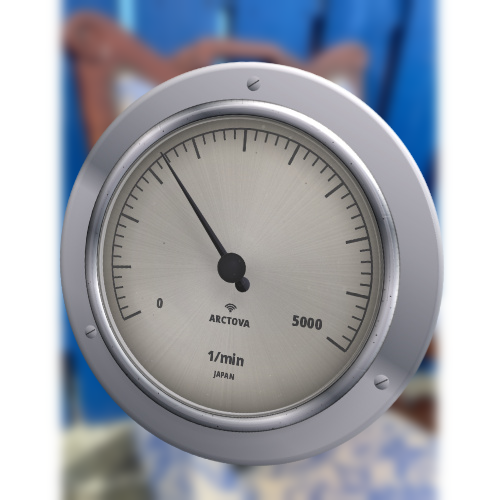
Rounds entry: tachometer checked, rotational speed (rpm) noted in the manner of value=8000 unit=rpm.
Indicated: value=1700 unit=rpm
